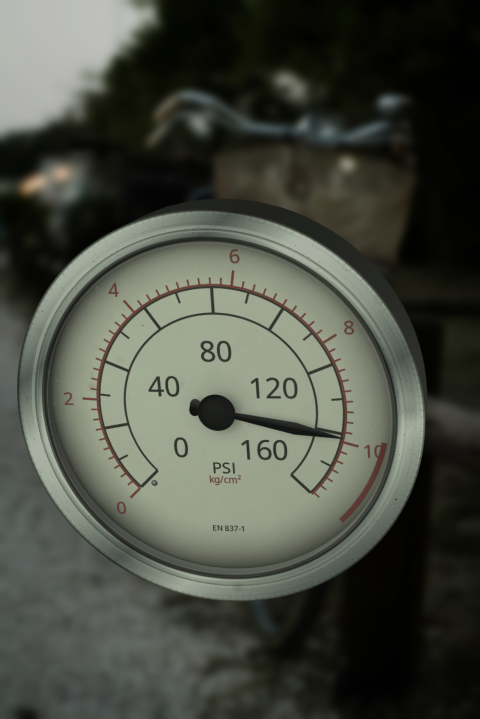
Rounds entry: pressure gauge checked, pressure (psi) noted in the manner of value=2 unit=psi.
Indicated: value=140 unit=psi
